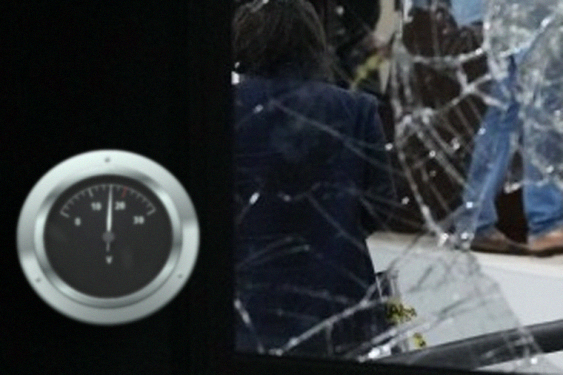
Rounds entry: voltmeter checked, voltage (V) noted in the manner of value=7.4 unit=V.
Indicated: value=16 unit=V
